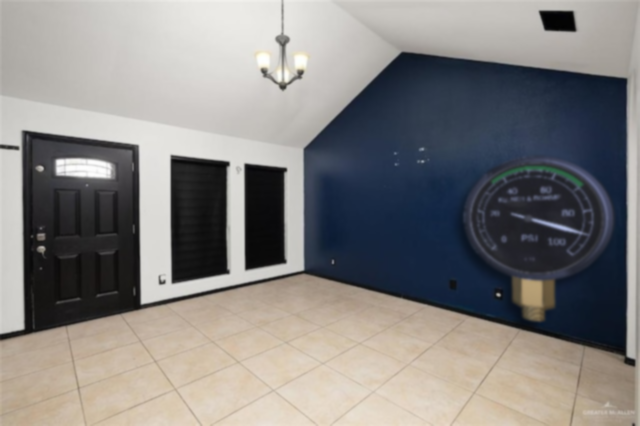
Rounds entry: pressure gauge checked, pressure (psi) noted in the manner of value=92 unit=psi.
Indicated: value=90 unit=psi
